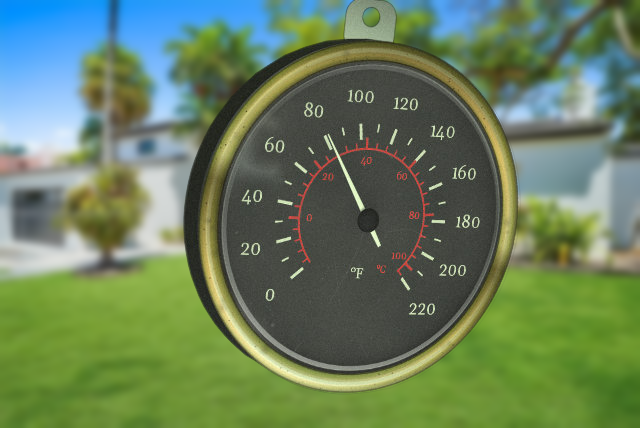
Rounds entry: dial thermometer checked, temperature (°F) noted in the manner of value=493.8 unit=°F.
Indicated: value=80 unit=°F
